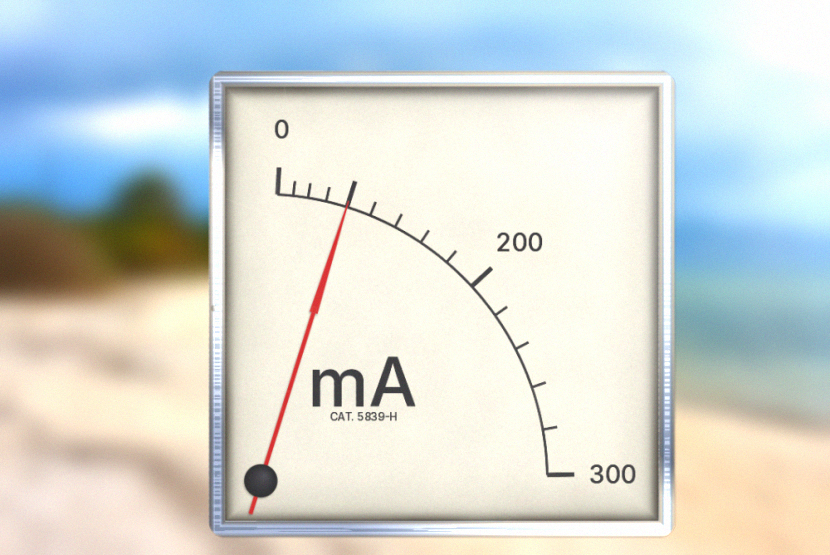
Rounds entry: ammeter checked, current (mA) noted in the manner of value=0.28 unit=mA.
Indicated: value=100 unit=mA
